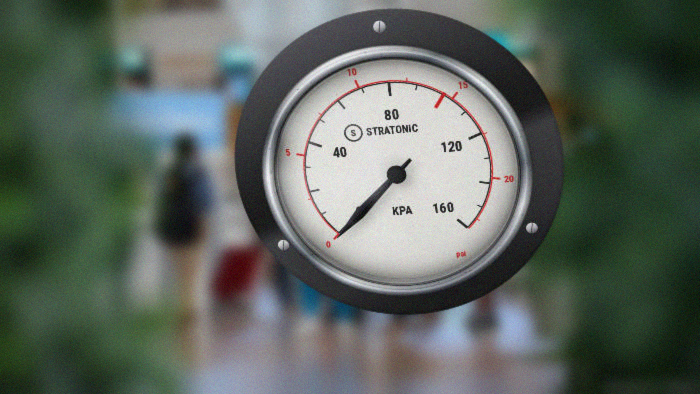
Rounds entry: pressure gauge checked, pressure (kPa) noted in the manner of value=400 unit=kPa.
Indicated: value=0 unit=kPa
